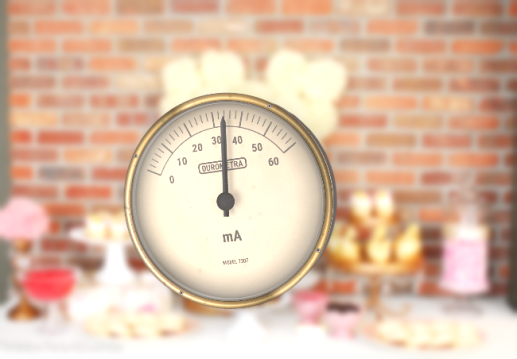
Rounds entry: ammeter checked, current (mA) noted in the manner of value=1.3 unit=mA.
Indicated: value=34 unit=mA
